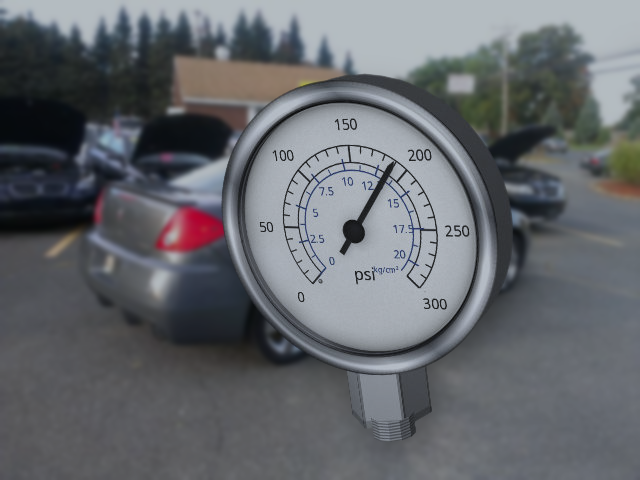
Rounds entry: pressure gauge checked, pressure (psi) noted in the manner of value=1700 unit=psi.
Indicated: value=190 unit=psi
